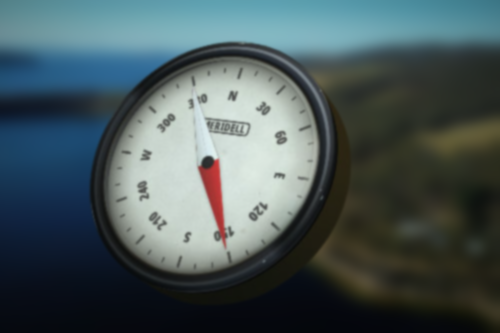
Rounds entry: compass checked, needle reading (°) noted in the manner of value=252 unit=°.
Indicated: value=150 unit=°
